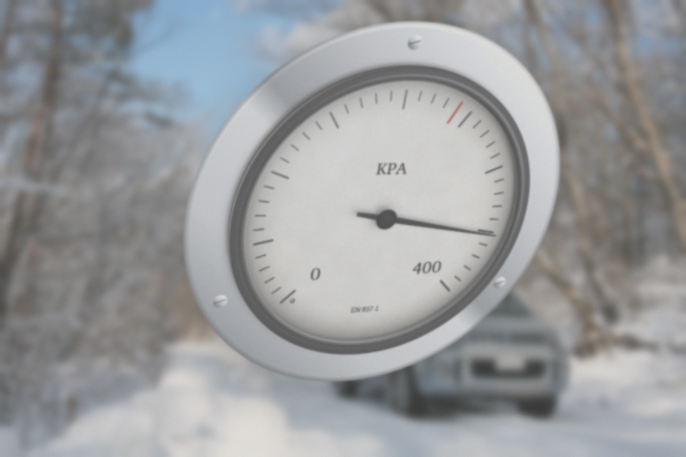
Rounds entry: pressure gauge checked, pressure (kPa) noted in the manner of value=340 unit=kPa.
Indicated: value=350 unit=kPa
